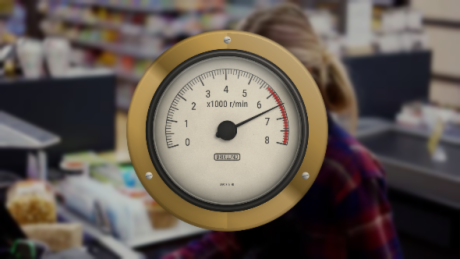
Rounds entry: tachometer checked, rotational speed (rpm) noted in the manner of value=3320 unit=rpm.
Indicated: value=6500 unit=rpm
